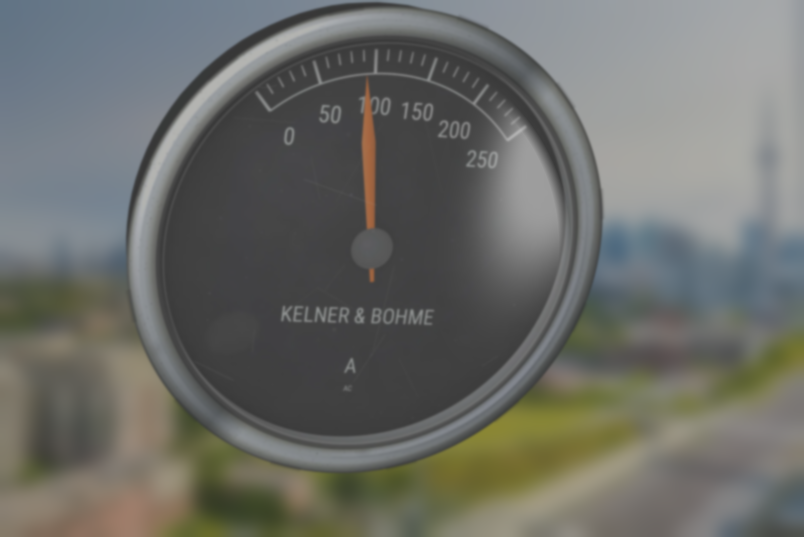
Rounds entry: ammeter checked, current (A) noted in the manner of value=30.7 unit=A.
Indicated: value=90 unit=A
